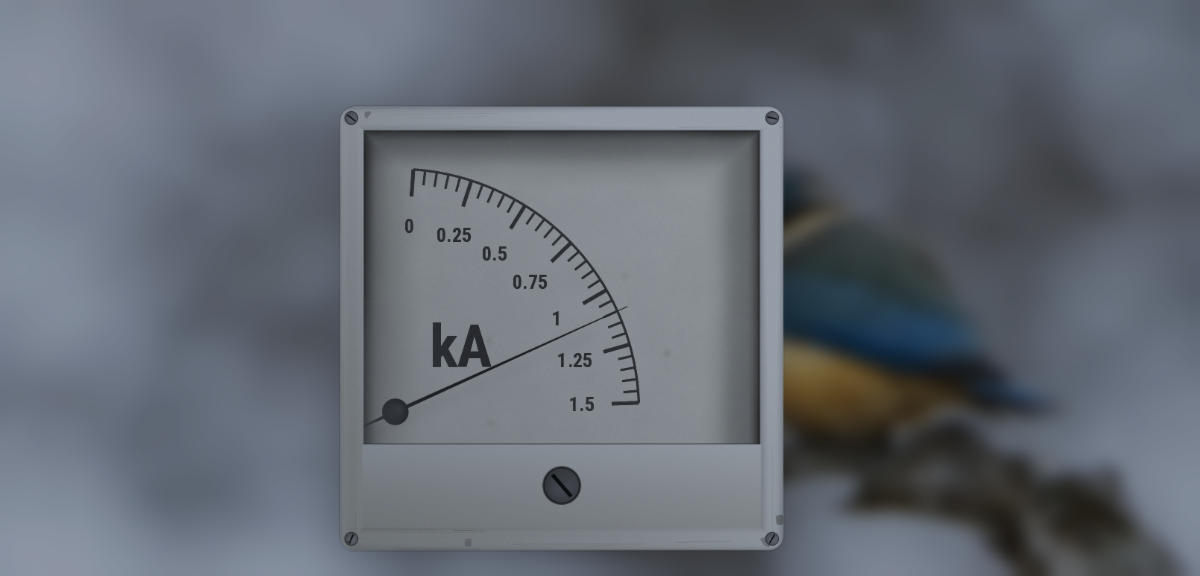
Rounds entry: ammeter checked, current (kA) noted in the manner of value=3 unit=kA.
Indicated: value=1.1 unit=kA
